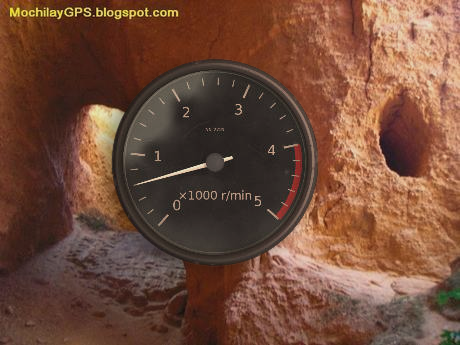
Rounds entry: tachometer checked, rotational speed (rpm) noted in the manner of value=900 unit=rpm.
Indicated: value=600 unit=rpm
